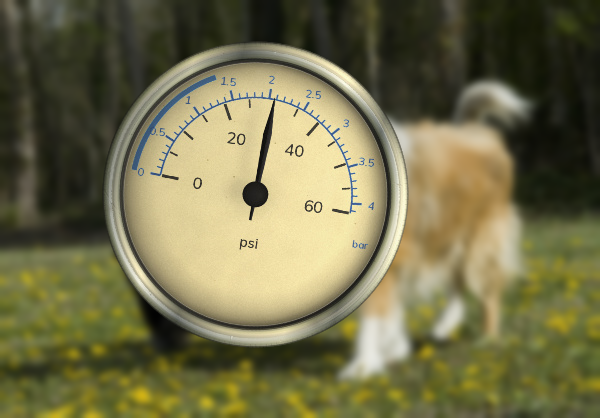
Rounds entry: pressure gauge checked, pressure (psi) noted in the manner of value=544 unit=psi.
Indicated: value=30 unit=psi
